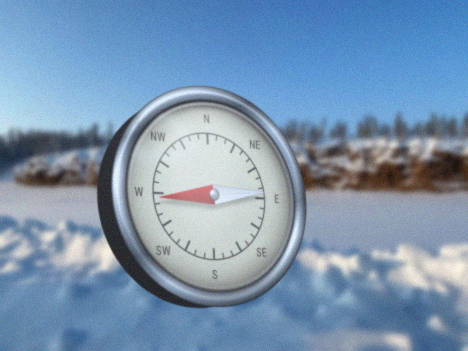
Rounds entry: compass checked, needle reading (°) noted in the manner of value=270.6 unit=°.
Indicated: value=265 unit=°
